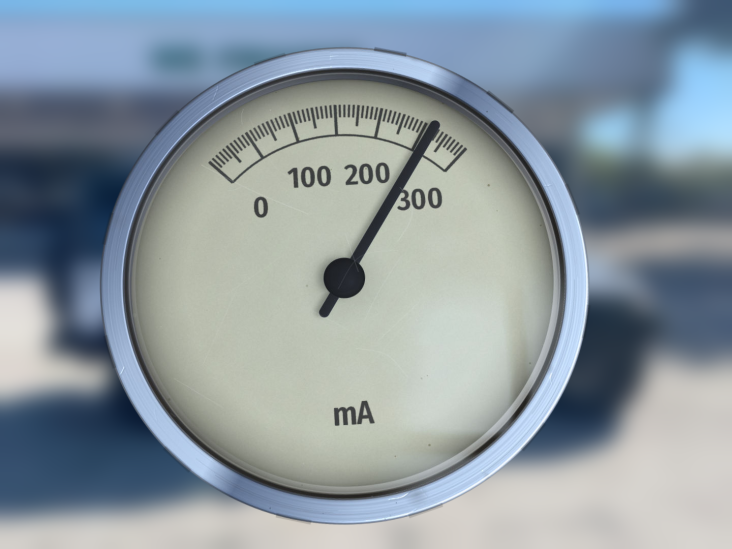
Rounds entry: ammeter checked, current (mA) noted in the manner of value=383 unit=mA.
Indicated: value=260 unit=mA
